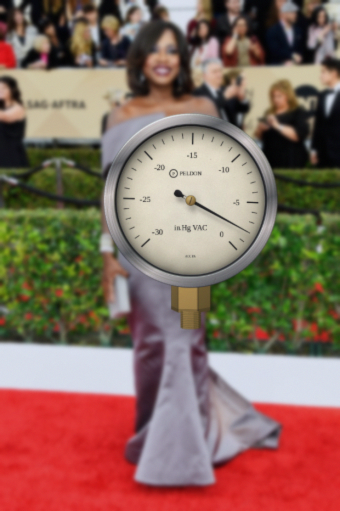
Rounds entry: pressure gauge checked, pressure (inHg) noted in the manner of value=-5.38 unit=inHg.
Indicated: value=-2 unit=inHg
